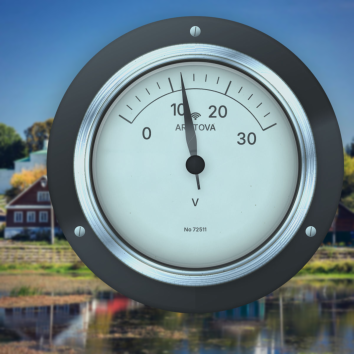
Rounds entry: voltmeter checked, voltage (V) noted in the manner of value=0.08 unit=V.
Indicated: value=12 unit=V
